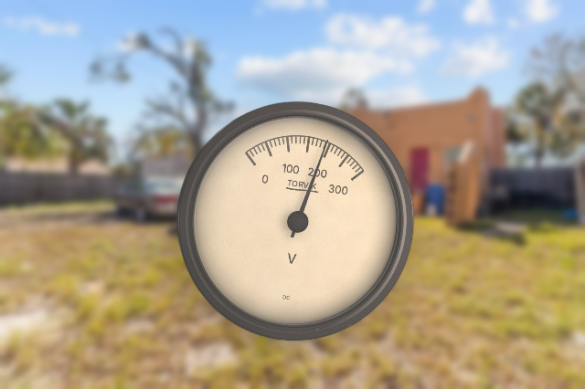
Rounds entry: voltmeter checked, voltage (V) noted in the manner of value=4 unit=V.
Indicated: value=190 unit=V
